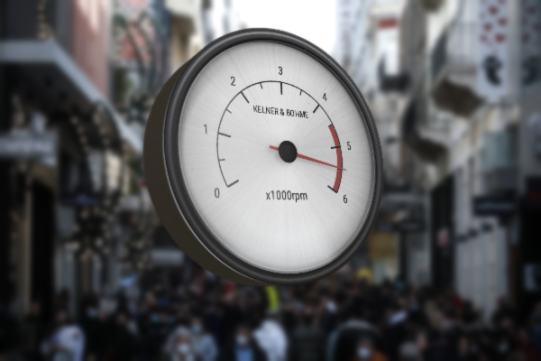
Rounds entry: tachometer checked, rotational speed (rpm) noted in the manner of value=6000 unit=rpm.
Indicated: value=5500 unit=rpm
